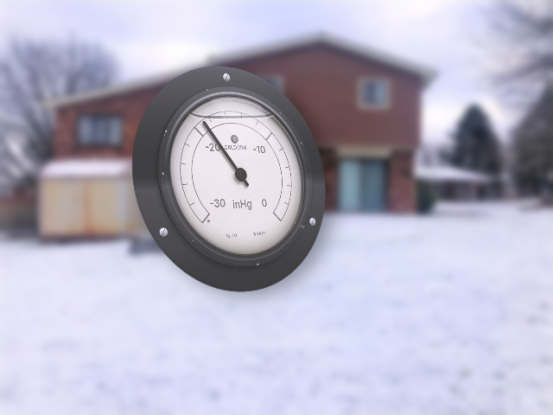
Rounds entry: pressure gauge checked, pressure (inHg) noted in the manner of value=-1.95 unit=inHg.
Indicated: value=-19 unit=inHg
